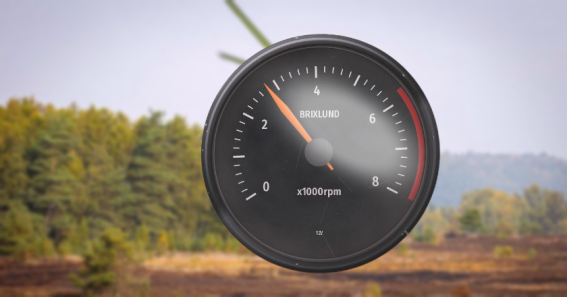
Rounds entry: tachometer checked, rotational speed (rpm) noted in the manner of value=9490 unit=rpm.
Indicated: value=2800 unit=rpm
